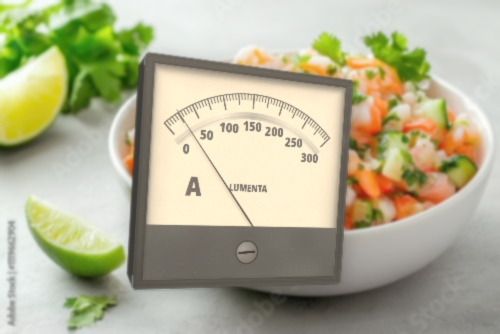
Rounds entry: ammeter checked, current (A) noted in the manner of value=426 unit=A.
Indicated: value=25 unit=A
